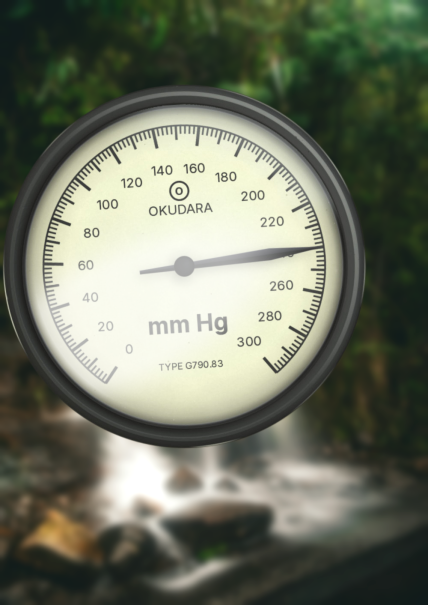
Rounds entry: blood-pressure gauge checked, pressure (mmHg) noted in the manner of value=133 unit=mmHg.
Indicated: value=240 unit=mmHg
